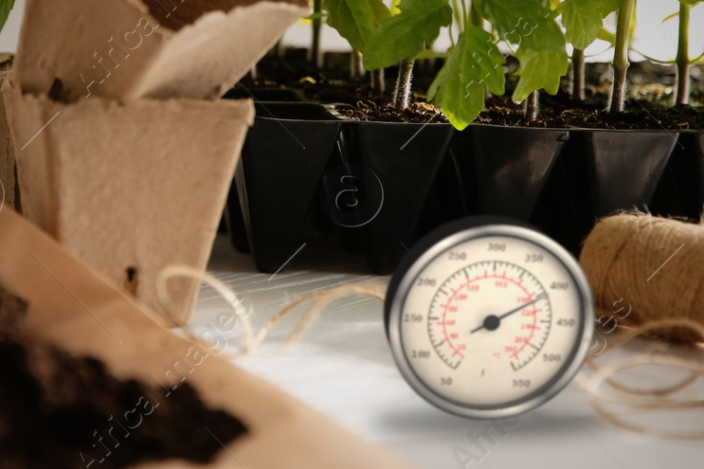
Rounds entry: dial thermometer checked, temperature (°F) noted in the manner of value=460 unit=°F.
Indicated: value=400 unit=°F
